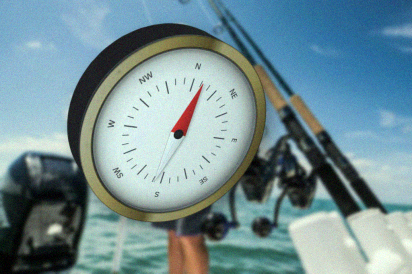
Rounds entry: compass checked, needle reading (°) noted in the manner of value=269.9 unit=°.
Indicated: value=10 unit=°
